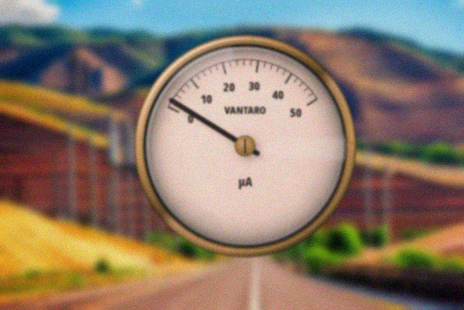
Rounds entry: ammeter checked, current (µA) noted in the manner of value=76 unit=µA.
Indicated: value=2 unit=µA
